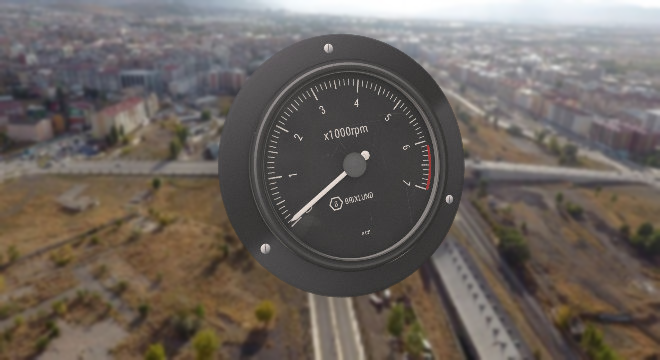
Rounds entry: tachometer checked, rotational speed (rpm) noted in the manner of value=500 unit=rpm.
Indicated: value=100 unit=rpm
